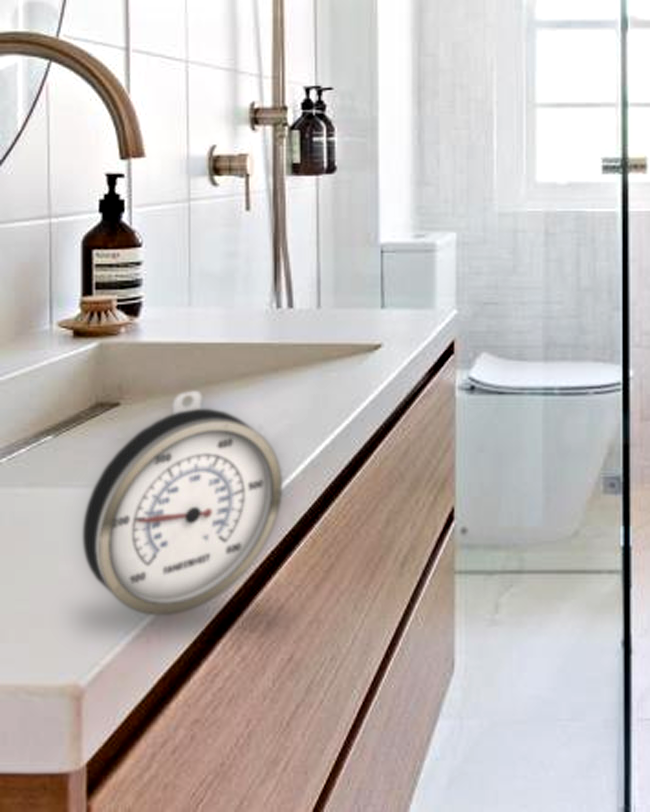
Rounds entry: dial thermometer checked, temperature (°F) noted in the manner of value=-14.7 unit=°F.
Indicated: value=200 unit=°F
